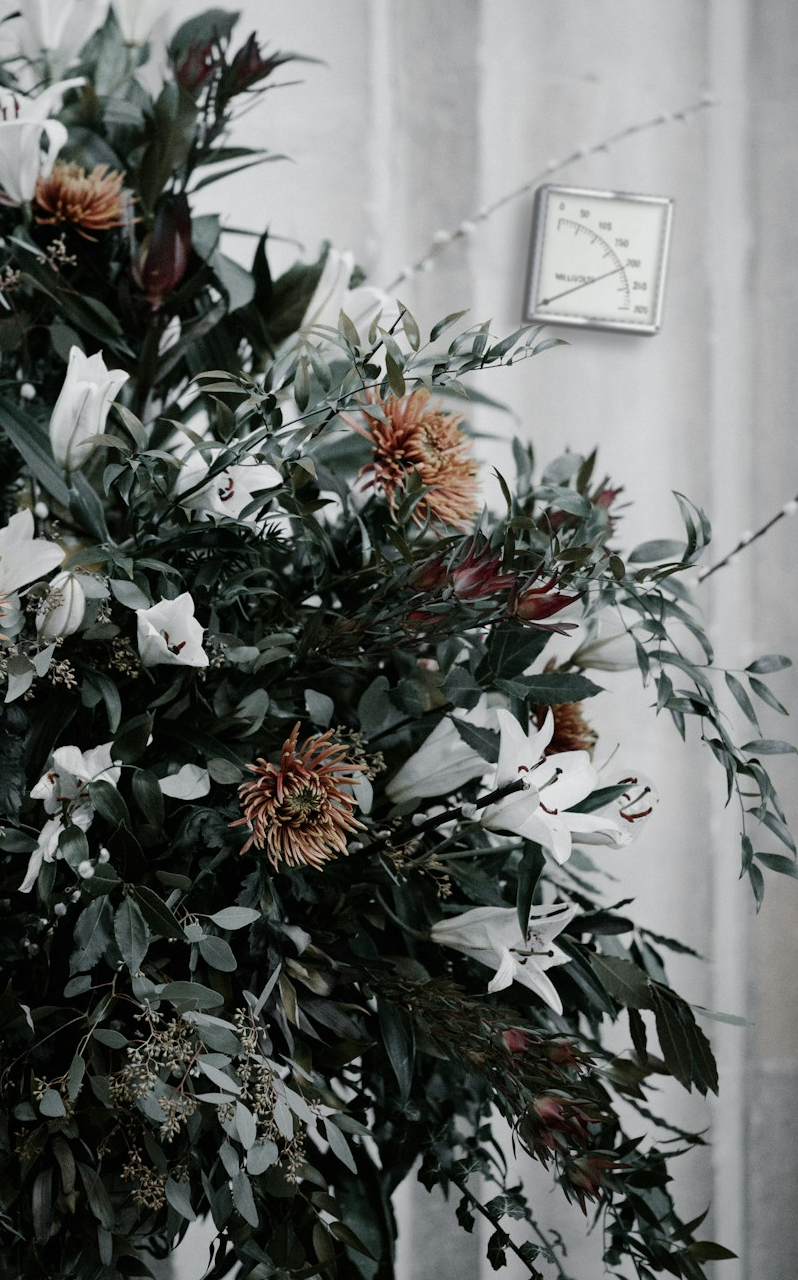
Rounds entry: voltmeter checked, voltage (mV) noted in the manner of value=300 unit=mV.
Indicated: value=200 unit=mV
